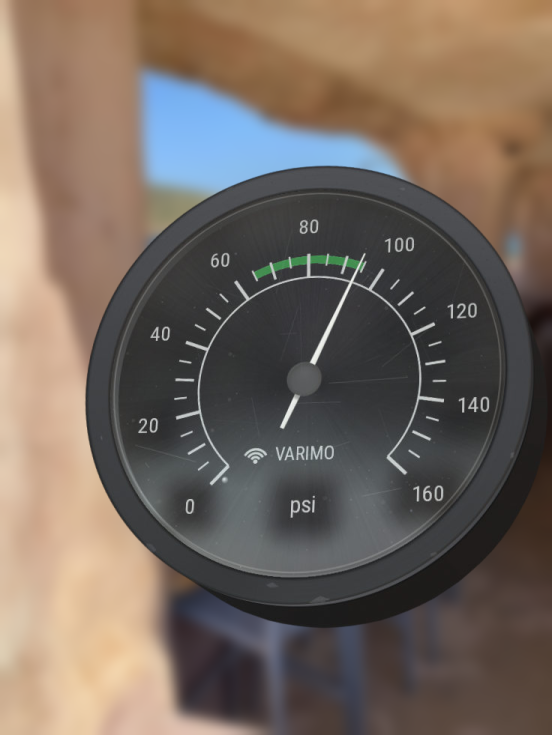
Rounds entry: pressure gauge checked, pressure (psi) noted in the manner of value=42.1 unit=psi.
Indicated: value=95 unit=psi
